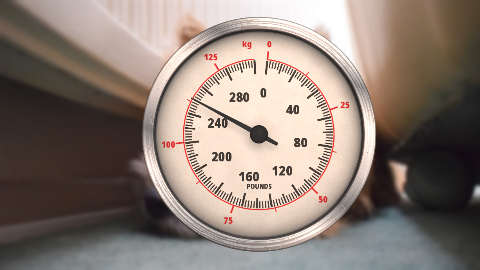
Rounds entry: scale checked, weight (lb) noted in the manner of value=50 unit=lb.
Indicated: value=250 unit=lb
